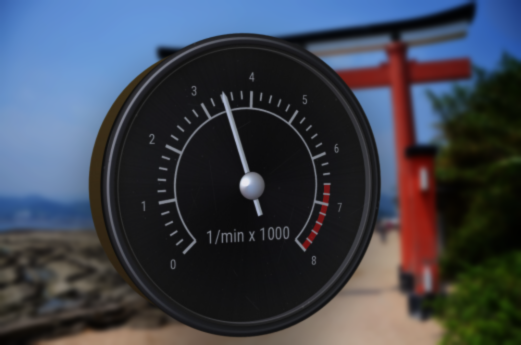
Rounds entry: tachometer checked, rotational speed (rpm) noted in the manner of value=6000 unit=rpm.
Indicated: value=3400 unit=rpm
